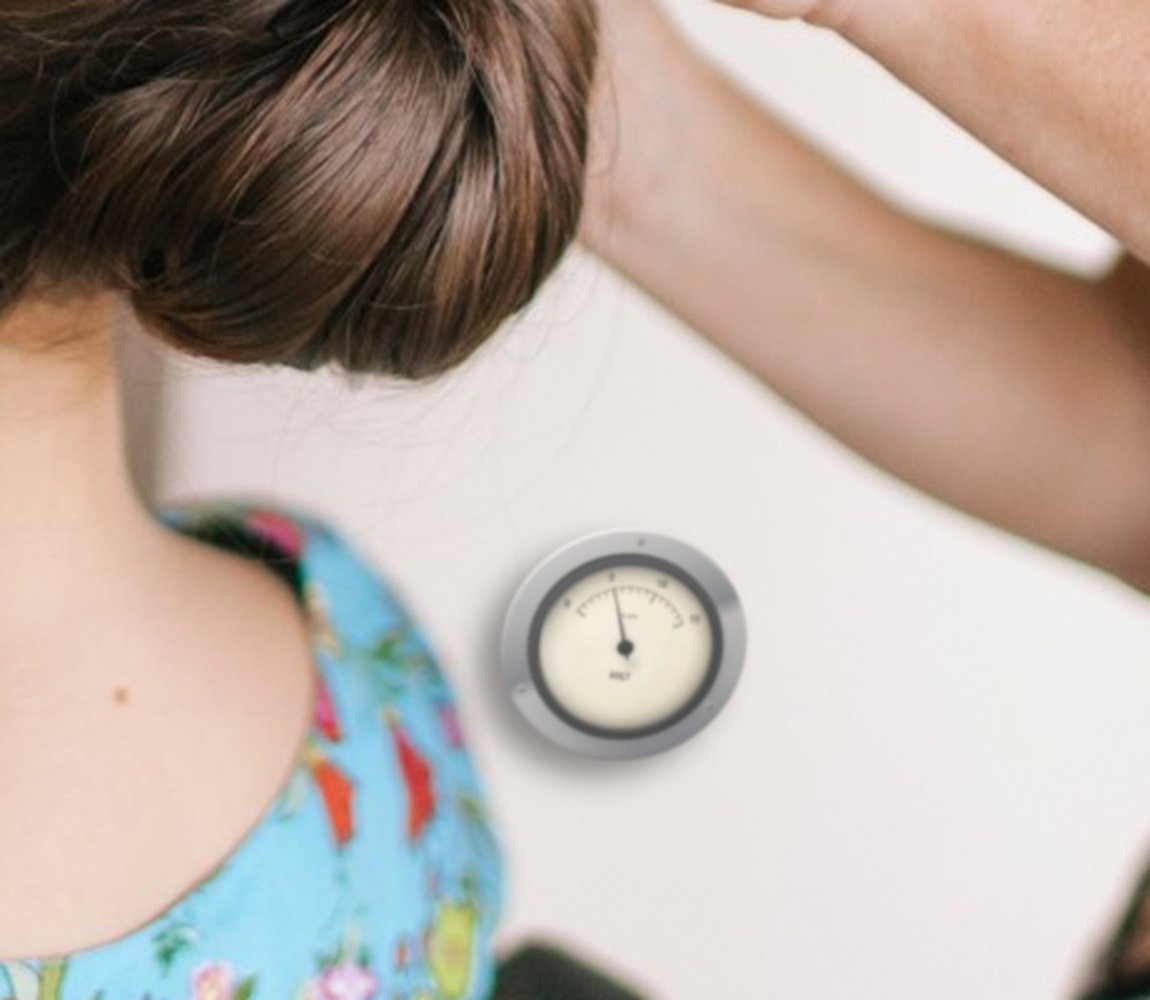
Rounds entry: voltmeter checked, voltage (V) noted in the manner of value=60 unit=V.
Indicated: value=5 unit=V
